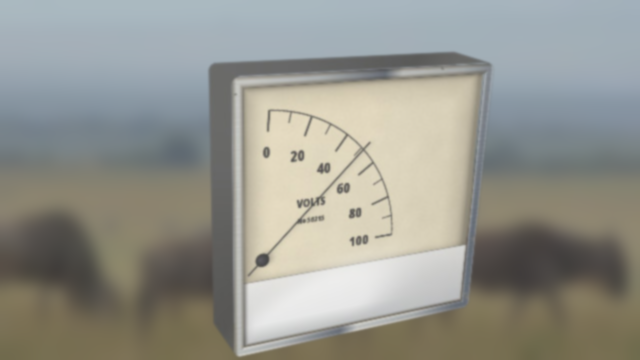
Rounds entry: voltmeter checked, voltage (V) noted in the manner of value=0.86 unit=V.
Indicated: value=50 unit=V
